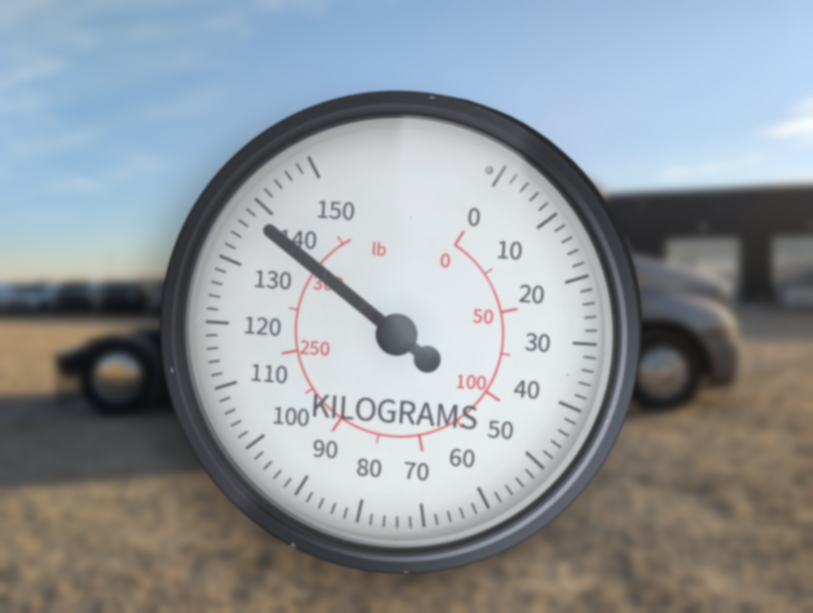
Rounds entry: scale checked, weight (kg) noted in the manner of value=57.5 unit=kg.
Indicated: value=138 unit=kg
